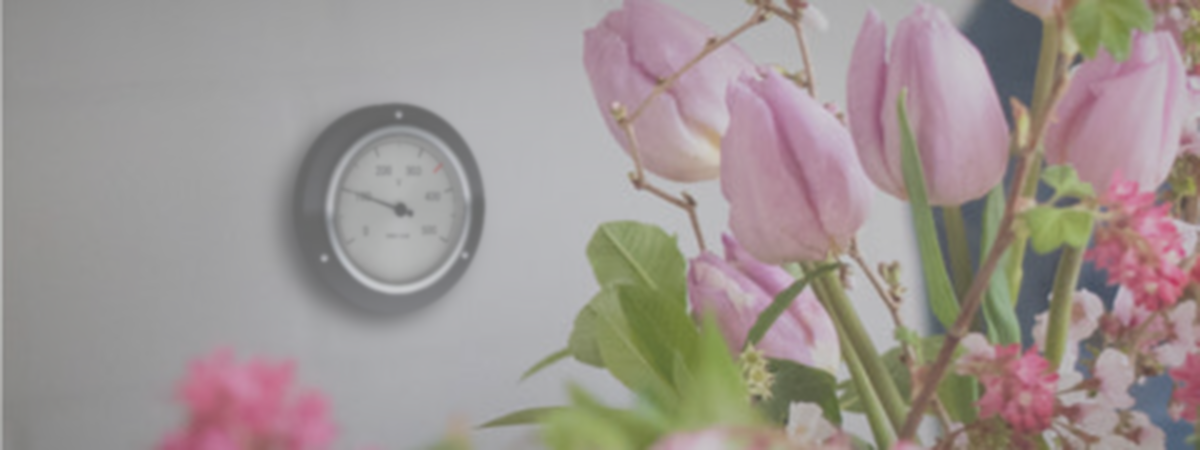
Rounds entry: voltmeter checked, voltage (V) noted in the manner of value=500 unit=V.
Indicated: value=100 unit=V
